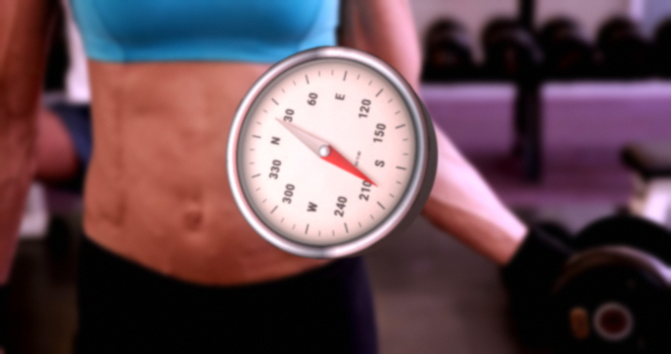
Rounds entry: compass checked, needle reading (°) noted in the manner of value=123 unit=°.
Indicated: value=200 unit=°
